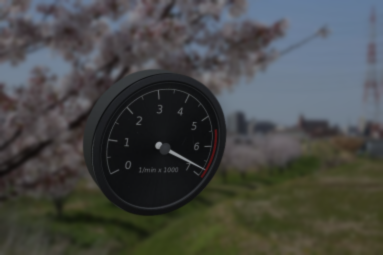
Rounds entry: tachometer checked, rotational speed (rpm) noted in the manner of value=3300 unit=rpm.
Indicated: value=6750 unit=rpm
